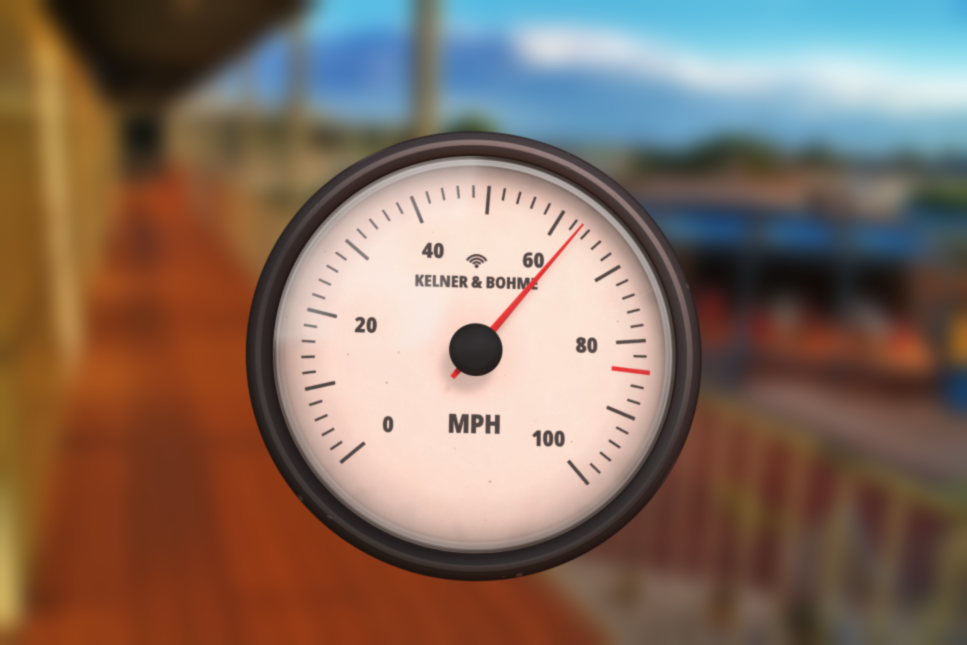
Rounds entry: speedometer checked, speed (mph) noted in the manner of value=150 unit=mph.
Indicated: value=63 unit=mph
